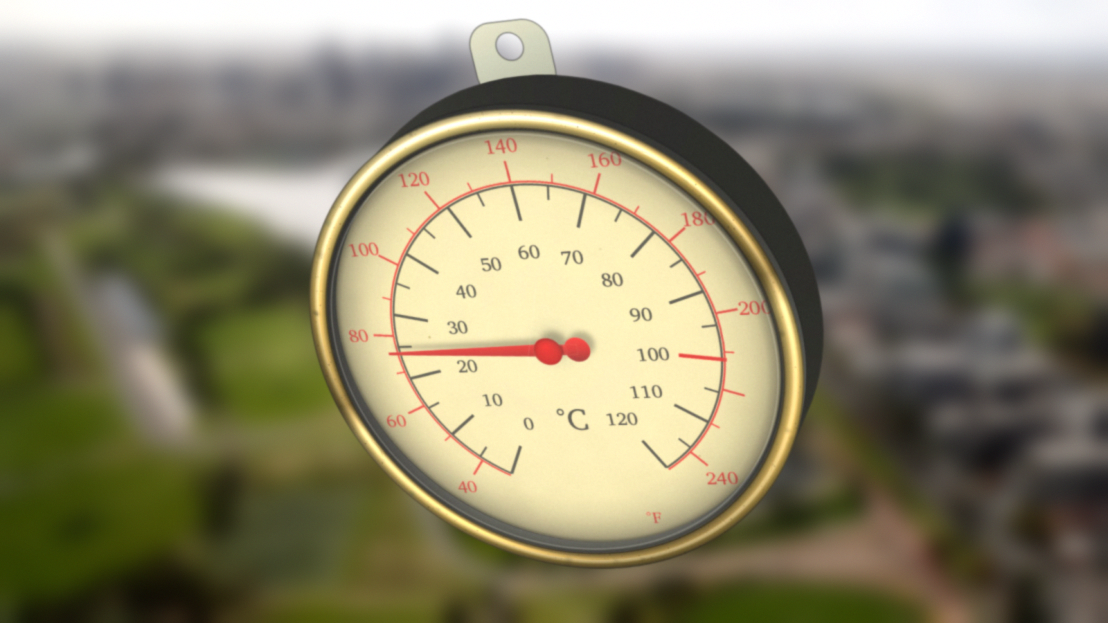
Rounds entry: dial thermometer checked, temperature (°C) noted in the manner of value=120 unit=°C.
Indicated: value=25 unit=°C
